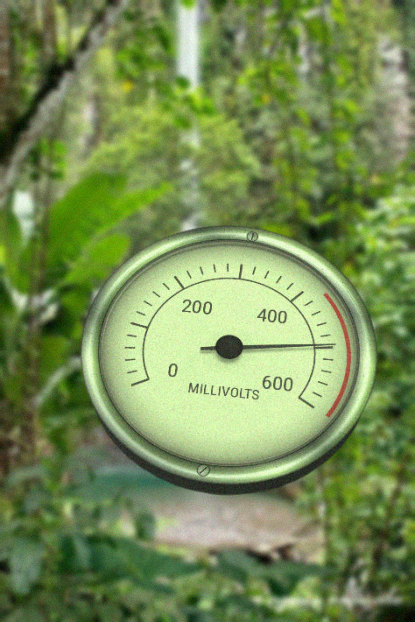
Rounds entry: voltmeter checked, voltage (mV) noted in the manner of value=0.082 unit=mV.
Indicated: value=500 unit=mV
